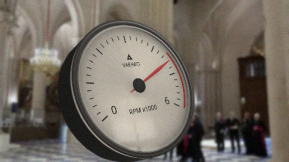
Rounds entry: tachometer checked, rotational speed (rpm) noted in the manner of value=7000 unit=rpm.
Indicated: value=4600 unit=rpm
